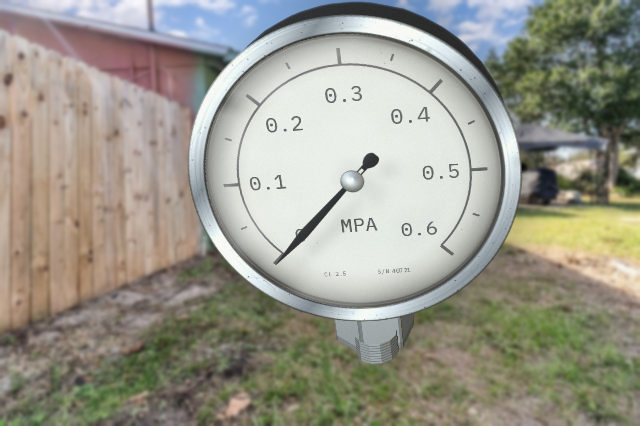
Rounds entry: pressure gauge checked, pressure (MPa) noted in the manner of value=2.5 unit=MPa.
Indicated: value=0 unit=MPa
